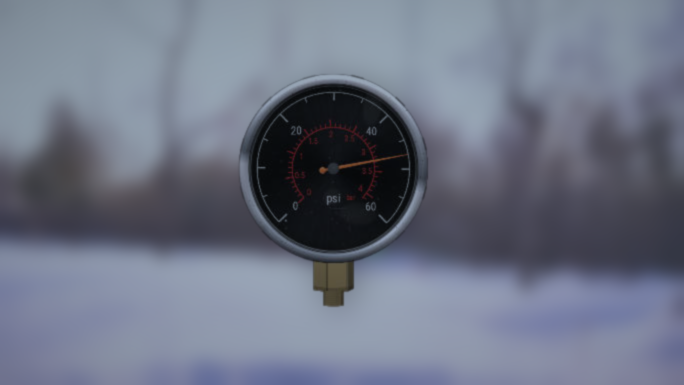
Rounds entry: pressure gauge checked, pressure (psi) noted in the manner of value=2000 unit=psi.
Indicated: value=47.5 unit=psi
